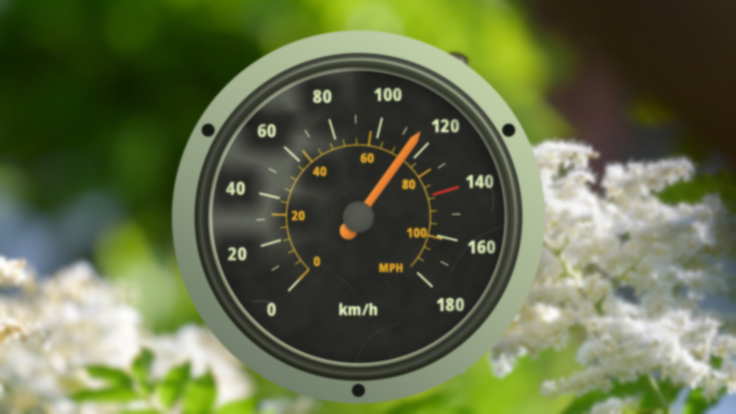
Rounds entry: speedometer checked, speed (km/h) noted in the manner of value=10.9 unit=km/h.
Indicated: value=115 unit=km/h
